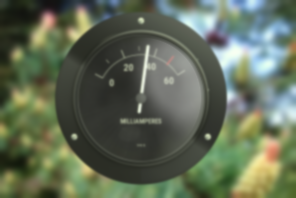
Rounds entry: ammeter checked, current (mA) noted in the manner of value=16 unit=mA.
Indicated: value=35 unit=mA
